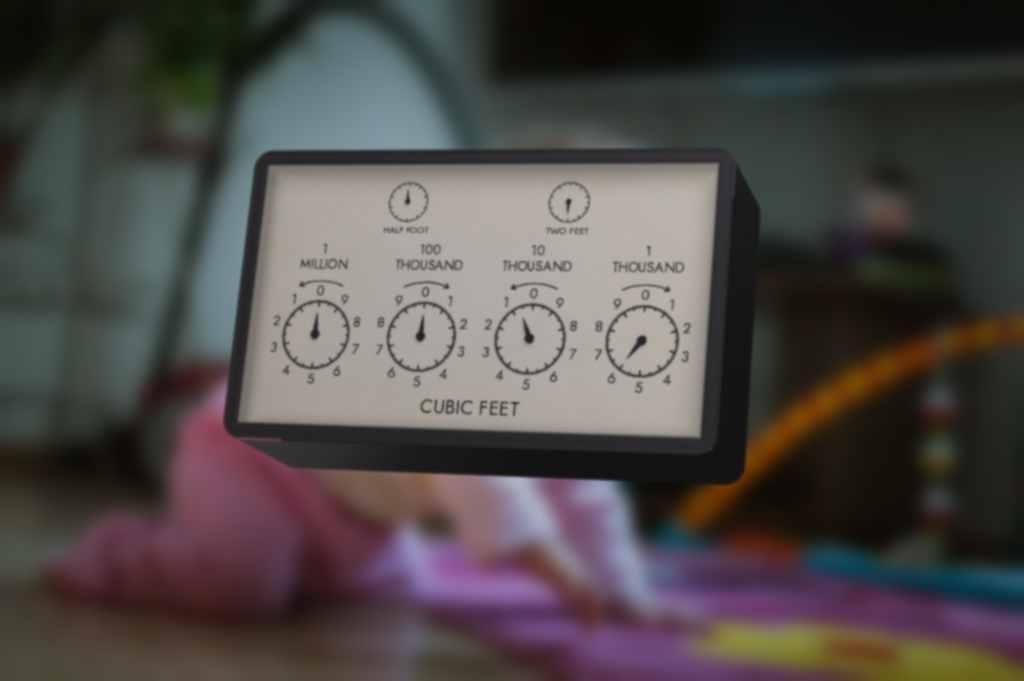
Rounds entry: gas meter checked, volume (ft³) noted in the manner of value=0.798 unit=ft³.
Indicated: value=600 unit=ft³
